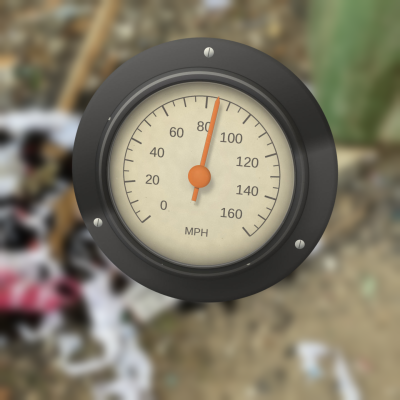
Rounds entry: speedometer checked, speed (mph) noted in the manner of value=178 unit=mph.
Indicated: value=85 unit=mph
